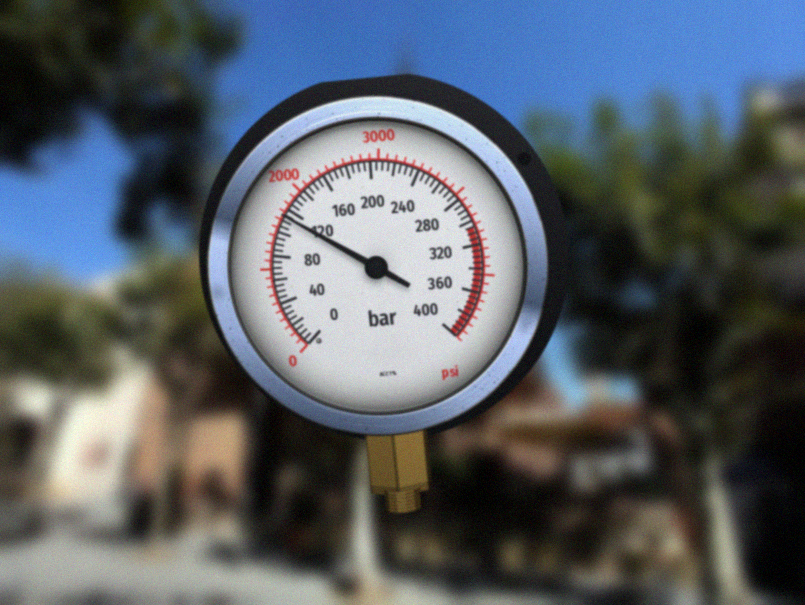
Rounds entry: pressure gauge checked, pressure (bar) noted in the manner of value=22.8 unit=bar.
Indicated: value=115 unit=bar
